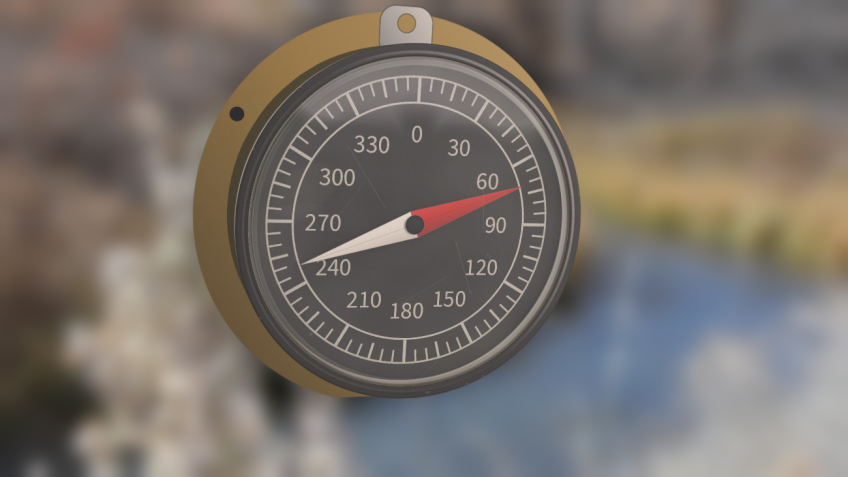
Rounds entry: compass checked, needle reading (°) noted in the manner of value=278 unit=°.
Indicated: value=70 unit=°
